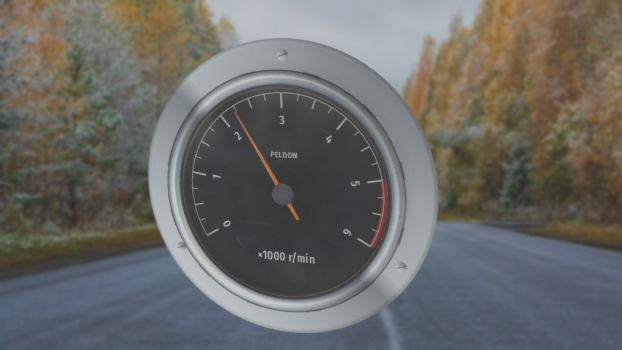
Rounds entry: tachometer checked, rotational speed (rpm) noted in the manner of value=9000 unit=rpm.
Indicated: value=2250 unit=rpm
